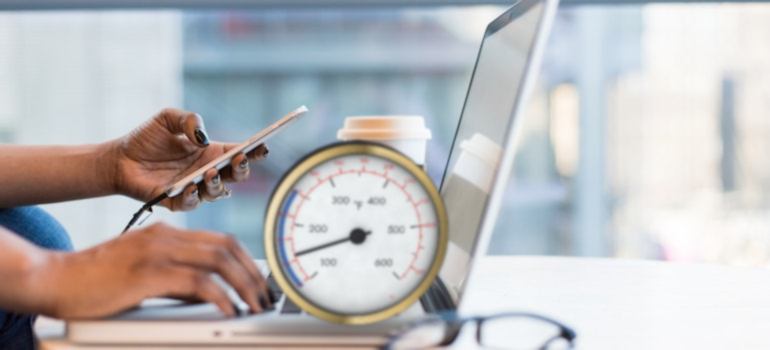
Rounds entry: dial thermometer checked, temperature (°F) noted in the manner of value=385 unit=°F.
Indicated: value=150 unit=°F
